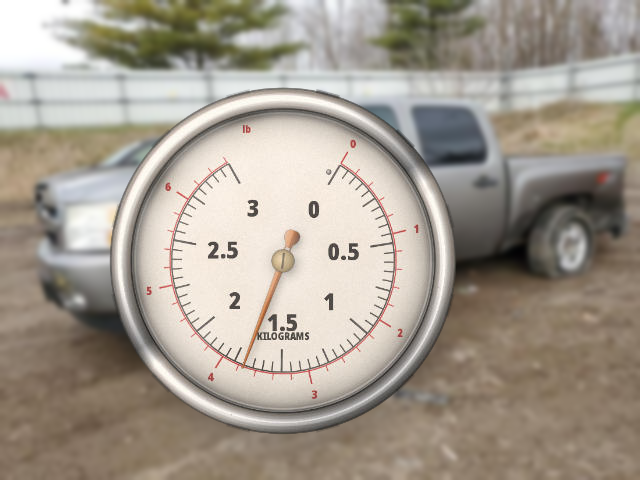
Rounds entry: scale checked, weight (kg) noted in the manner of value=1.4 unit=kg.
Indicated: value=1.7 unit=kg
